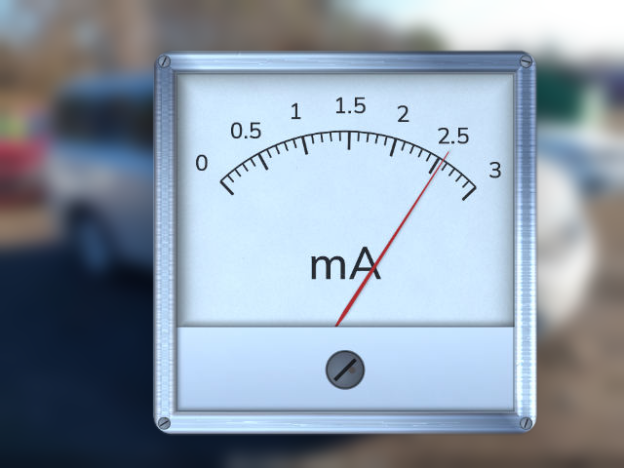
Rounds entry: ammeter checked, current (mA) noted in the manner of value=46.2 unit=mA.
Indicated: value=2.55 unit=mA
